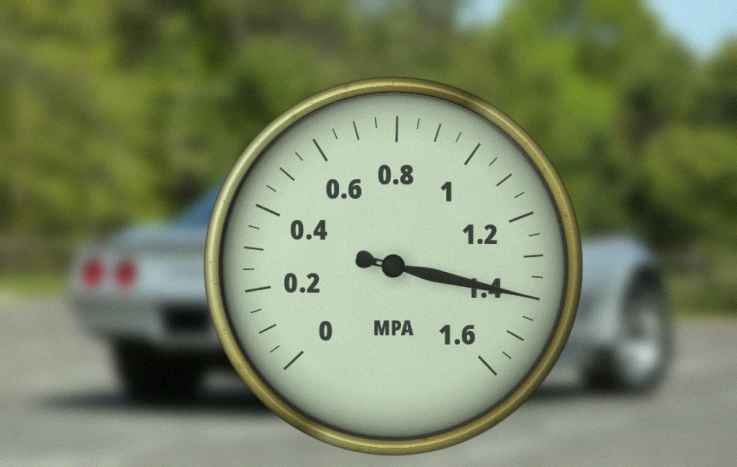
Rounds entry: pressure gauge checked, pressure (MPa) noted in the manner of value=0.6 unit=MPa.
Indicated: value=1.4 unit=MPa
